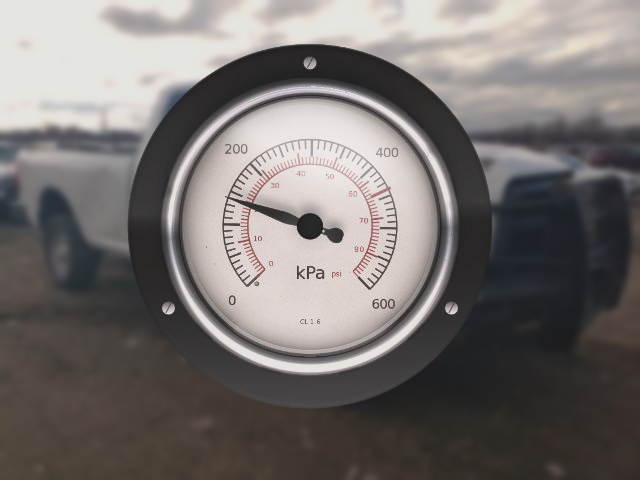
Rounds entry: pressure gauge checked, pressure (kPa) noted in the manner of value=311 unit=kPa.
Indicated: value=140 unit=kPa
